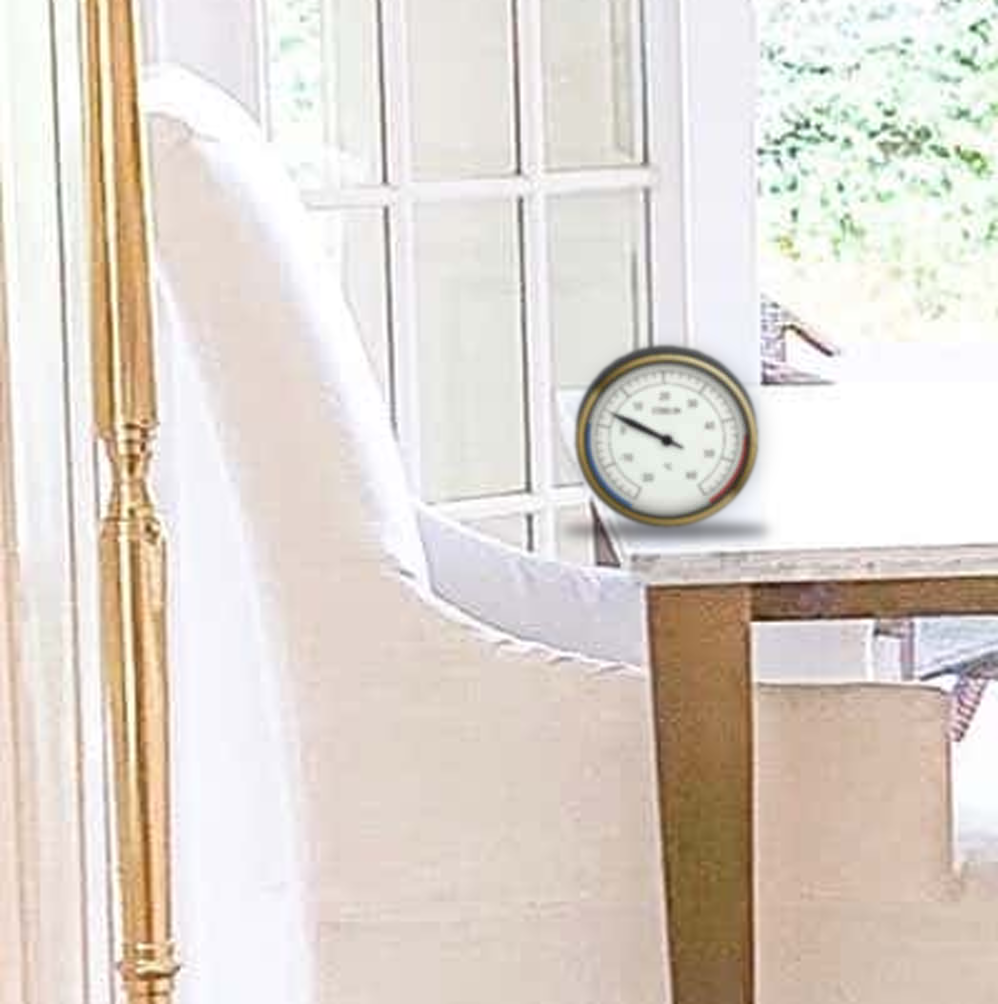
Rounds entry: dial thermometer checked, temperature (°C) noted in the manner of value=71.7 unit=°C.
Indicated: value=4 unit=°C
